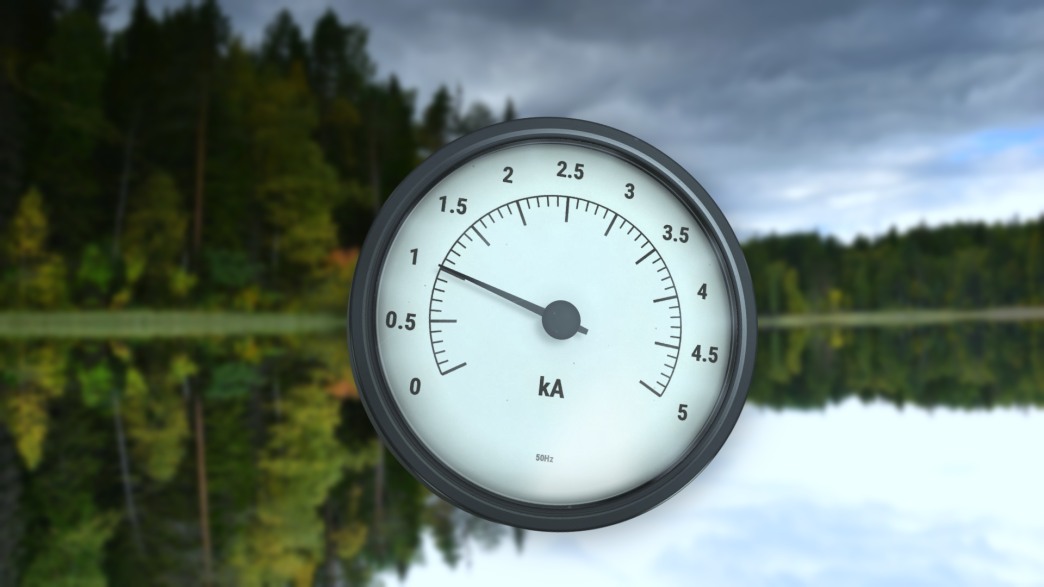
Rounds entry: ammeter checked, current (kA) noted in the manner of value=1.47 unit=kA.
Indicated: value=1 unit=kA
